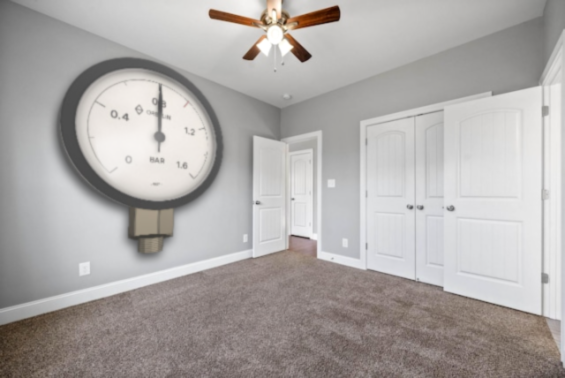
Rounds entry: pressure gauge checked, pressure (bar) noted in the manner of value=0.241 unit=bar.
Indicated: value=0.8 unit=bar
